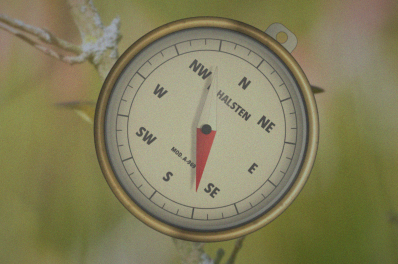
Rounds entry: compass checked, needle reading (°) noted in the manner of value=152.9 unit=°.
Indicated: value=150 unit=°
